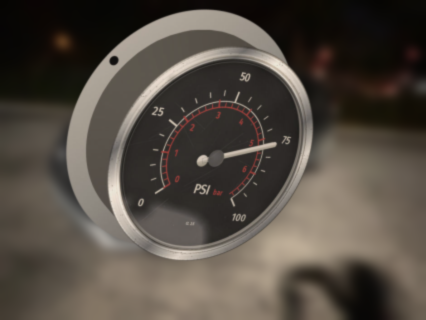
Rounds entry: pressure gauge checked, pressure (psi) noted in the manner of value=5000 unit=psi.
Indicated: value=75 unit=psi
